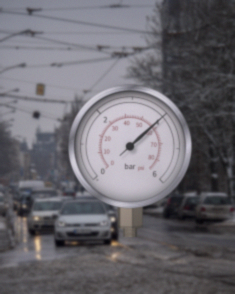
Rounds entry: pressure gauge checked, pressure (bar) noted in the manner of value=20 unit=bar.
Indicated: value=4 unit=bar
